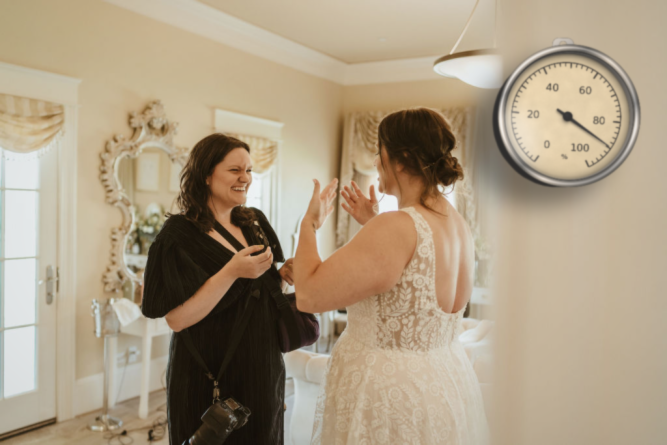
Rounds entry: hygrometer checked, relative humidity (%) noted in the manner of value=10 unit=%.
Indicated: value=90 unit=%
